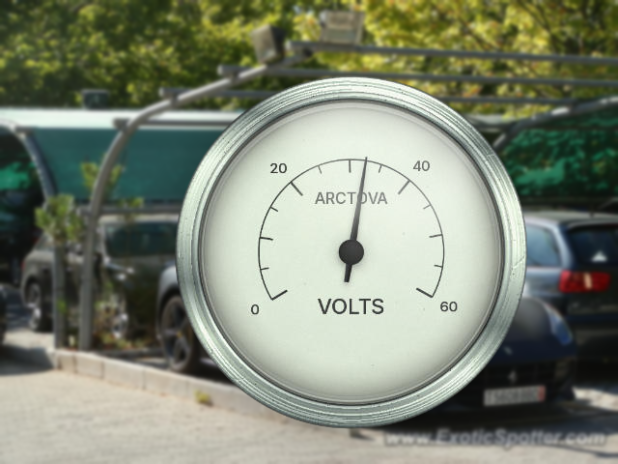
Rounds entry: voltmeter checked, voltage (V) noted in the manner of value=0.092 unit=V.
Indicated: value=32.5 unit=V
